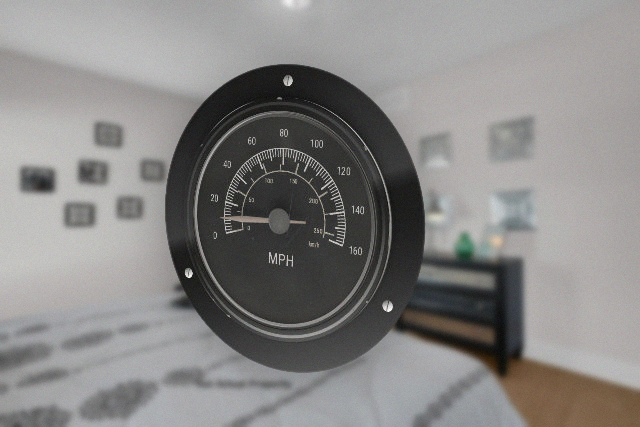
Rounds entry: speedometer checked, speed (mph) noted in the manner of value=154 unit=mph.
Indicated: value=10 unit=mph
